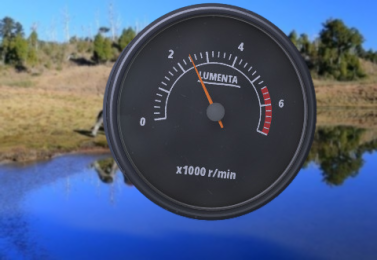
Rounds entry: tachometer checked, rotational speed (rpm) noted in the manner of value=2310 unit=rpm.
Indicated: value=2400 unit=rpm
